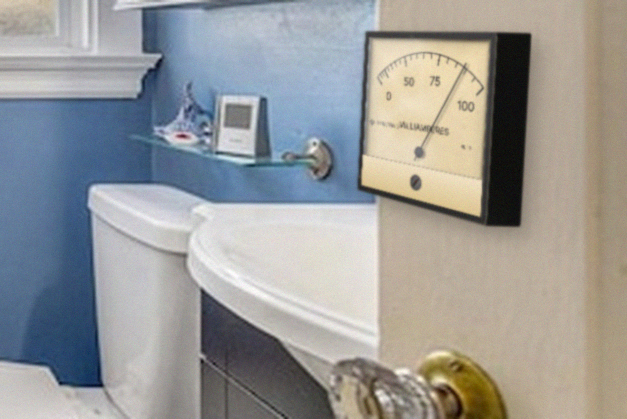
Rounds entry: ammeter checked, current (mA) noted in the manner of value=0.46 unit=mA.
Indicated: value=90 unit=mA
